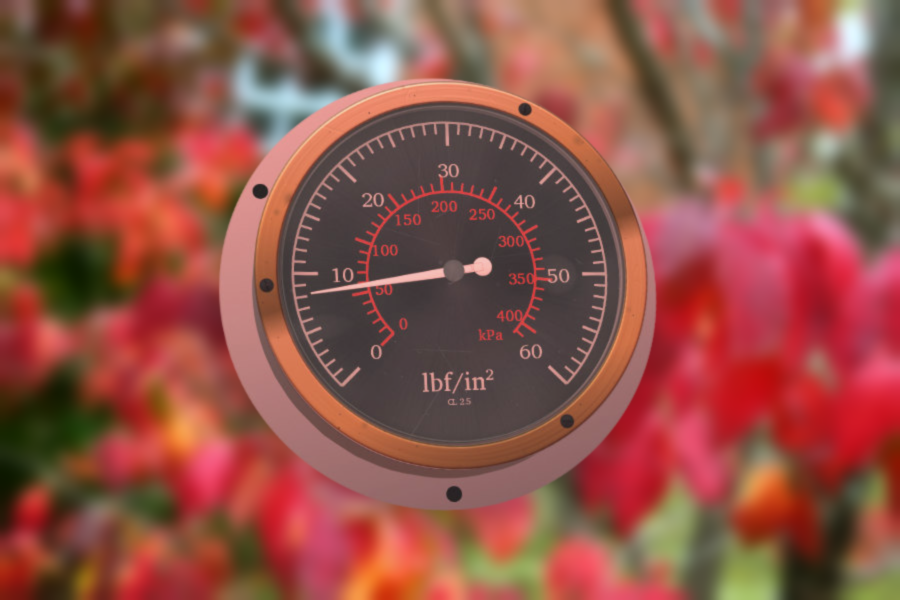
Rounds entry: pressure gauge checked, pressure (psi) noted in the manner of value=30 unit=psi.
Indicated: value=8 unit=psi
